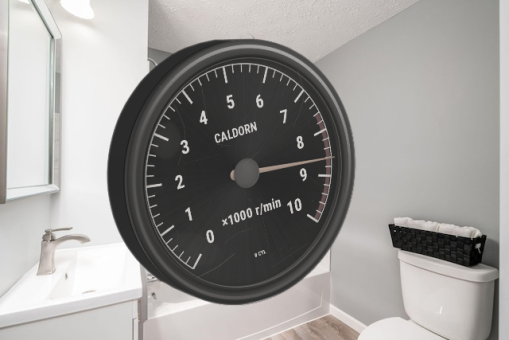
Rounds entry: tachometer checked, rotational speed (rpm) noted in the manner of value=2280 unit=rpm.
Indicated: value=8600 unit=rpm
